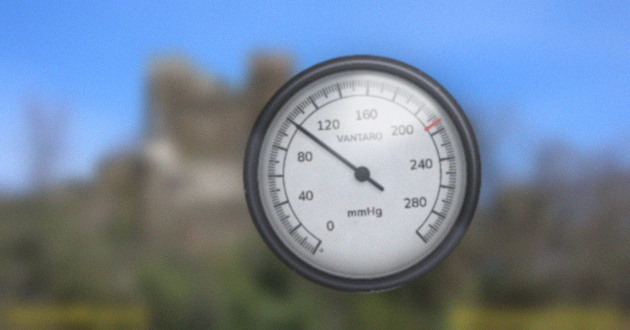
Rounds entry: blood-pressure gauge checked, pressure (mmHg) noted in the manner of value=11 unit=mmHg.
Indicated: value=100 unit=mmHg
